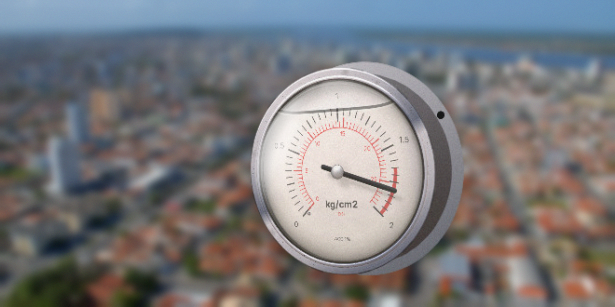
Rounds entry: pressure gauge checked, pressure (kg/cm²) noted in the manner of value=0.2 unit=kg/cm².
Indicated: value=1.8 unit=kg/cm²
